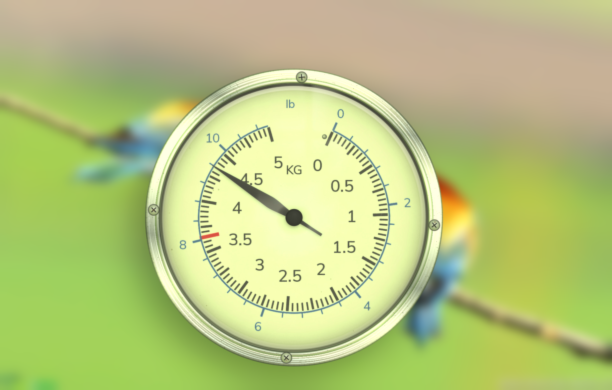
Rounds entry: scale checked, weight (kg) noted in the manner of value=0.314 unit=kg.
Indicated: value=4.35 unit=kg
